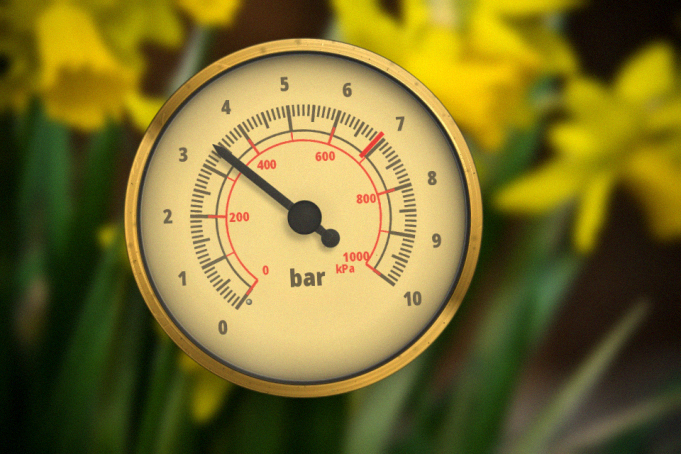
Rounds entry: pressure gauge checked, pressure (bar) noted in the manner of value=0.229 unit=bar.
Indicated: value=3.4 unit=bar
